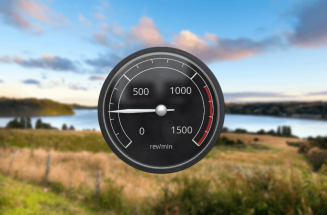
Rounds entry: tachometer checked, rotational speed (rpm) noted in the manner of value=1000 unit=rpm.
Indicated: value=250 unit=rpm
